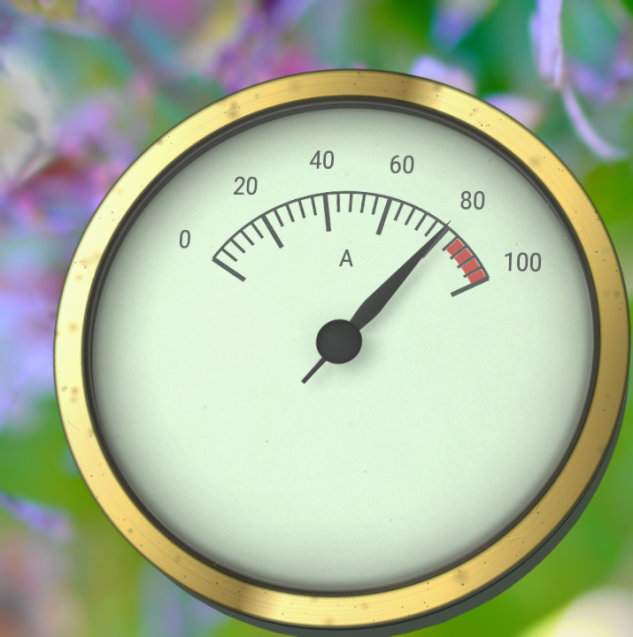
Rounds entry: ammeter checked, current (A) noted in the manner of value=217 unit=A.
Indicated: value=80 unit=A
